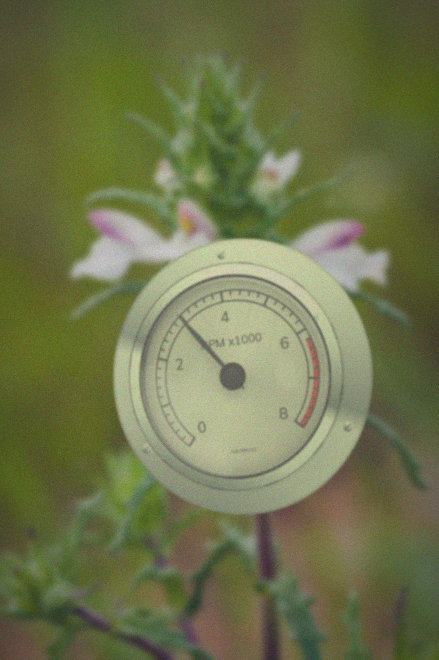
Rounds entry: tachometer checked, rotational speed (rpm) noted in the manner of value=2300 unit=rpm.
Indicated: value=3000 unit=rpm
